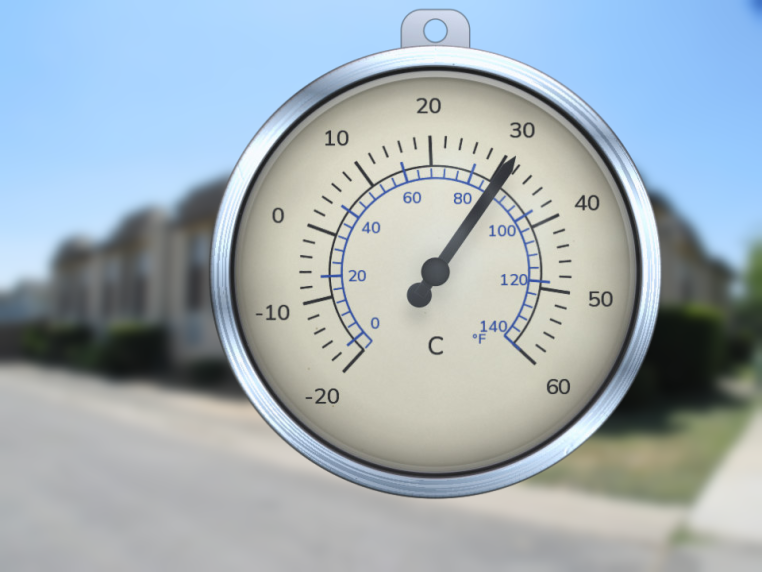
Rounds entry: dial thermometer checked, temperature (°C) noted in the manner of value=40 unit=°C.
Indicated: value=31 unit=°C
